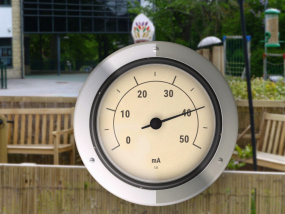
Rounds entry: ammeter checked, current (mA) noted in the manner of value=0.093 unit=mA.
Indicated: value=40 unit=mA
